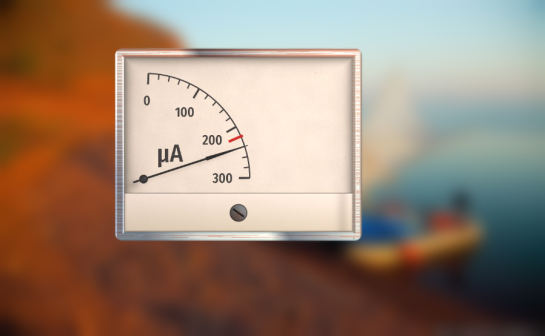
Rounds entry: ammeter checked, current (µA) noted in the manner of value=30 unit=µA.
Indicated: value=240 unit=µA
